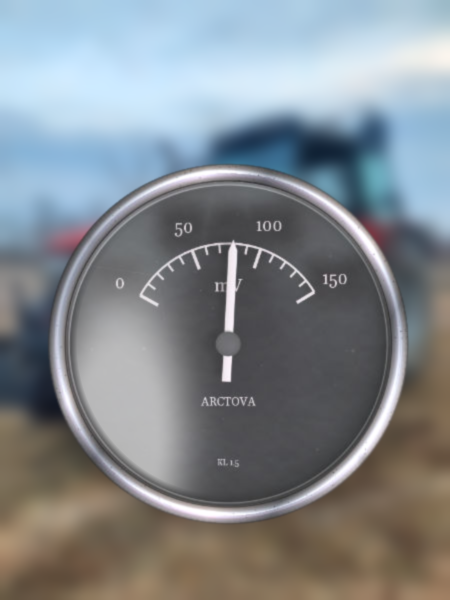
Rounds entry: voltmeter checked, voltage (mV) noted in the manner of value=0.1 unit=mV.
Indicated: value=80 unit=mV
